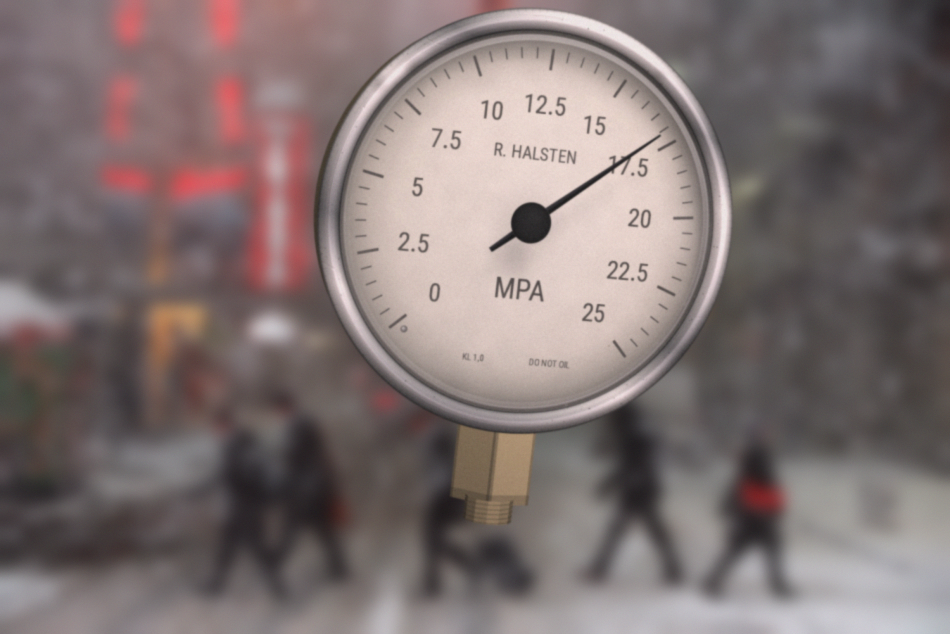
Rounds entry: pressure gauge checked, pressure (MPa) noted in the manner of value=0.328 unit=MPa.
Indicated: value=17 unit=MPa
